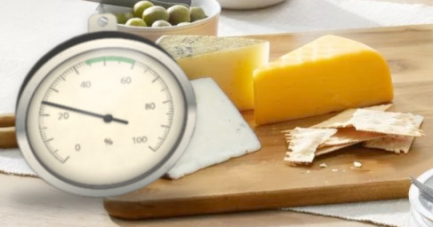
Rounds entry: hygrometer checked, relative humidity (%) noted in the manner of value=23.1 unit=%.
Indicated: value=25 unit=%
